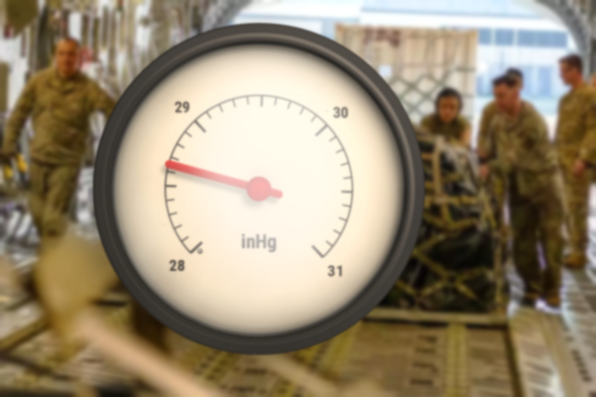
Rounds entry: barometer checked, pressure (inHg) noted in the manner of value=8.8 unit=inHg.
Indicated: value=28.65 unit=inHg
